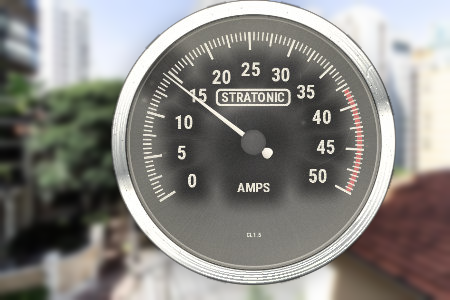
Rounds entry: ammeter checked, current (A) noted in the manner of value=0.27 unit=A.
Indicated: value=14.5 unit=A
